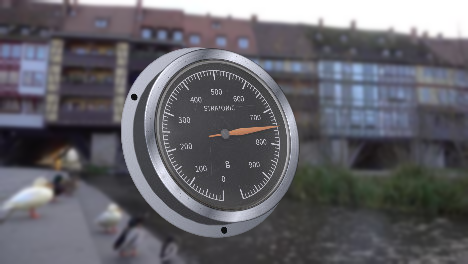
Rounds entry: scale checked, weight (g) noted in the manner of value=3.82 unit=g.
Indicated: value=750 unit=g
